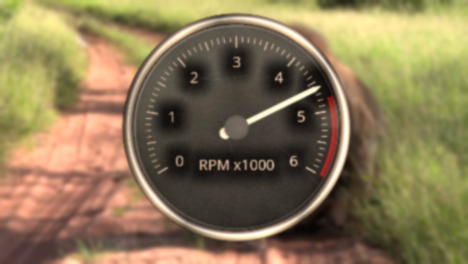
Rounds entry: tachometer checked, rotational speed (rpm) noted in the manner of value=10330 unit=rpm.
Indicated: value=4600 unit=rpm
